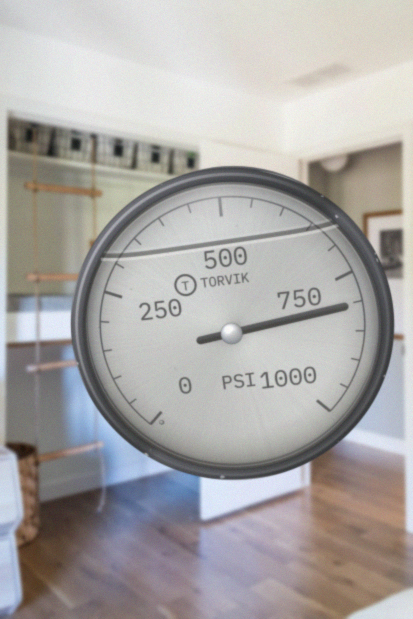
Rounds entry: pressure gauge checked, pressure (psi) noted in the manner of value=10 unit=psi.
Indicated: value=800 unit=psi
